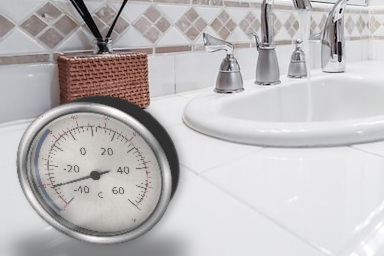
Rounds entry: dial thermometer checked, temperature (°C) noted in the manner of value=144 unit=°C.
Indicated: value=-30 unit=°C
